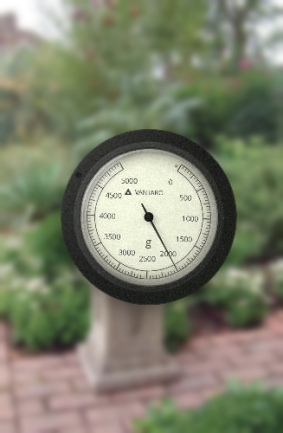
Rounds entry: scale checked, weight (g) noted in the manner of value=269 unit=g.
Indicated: value=2000 unit=g
